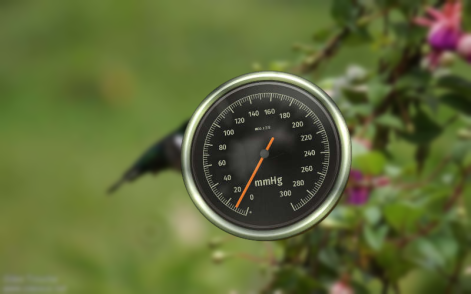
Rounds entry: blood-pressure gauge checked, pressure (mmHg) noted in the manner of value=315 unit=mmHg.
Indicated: value=10 unit=mmHg
